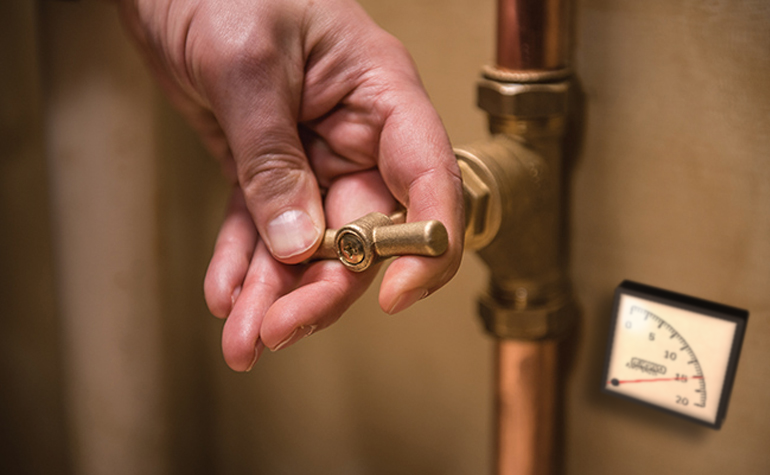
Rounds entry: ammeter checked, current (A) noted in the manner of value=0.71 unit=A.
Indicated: value=15 unit=A
